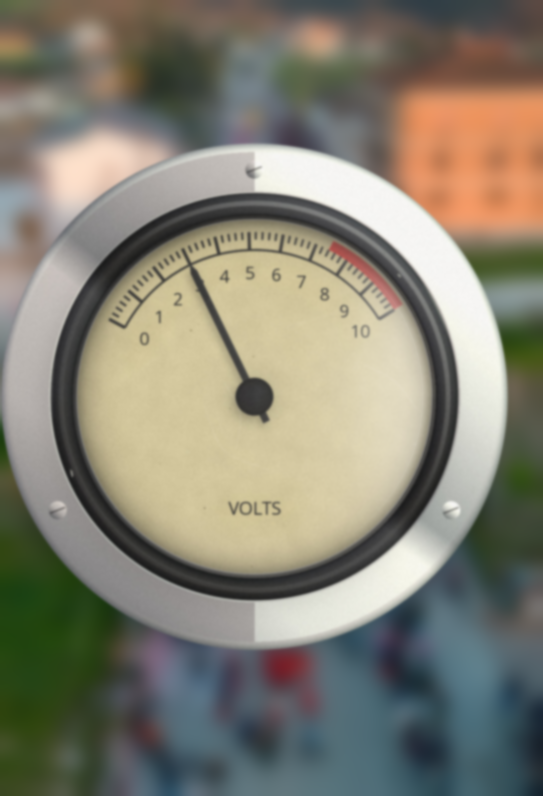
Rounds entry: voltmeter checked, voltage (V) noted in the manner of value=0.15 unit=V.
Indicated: value=3 unit=V
